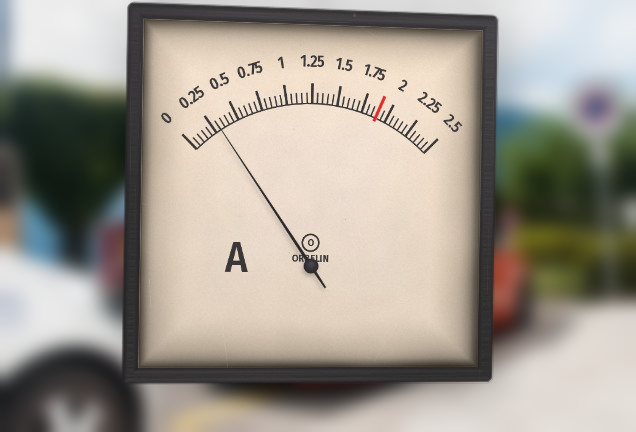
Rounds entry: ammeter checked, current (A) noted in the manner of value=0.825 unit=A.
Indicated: value=0.3 unit=A
